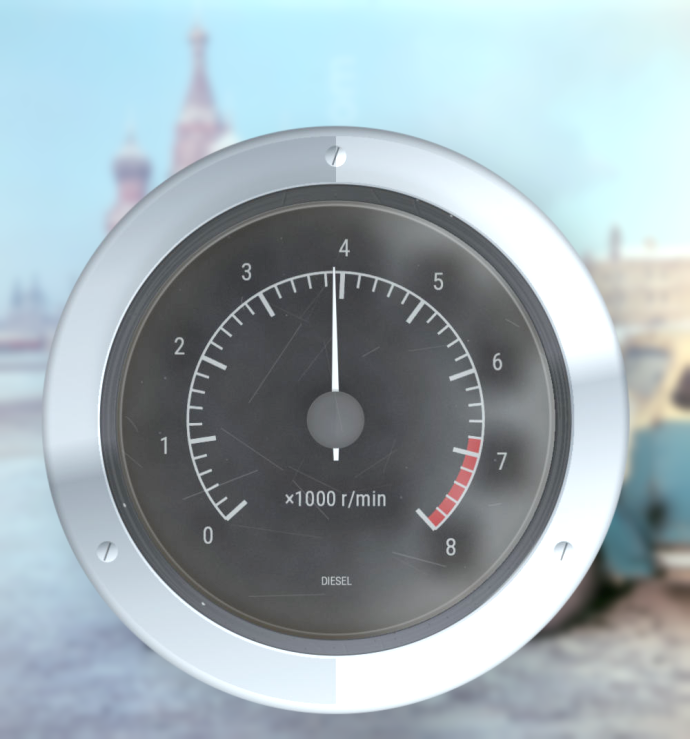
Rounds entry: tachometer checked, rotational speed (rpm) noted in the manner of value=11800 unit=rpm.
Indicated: value=3900 unit=rpm
